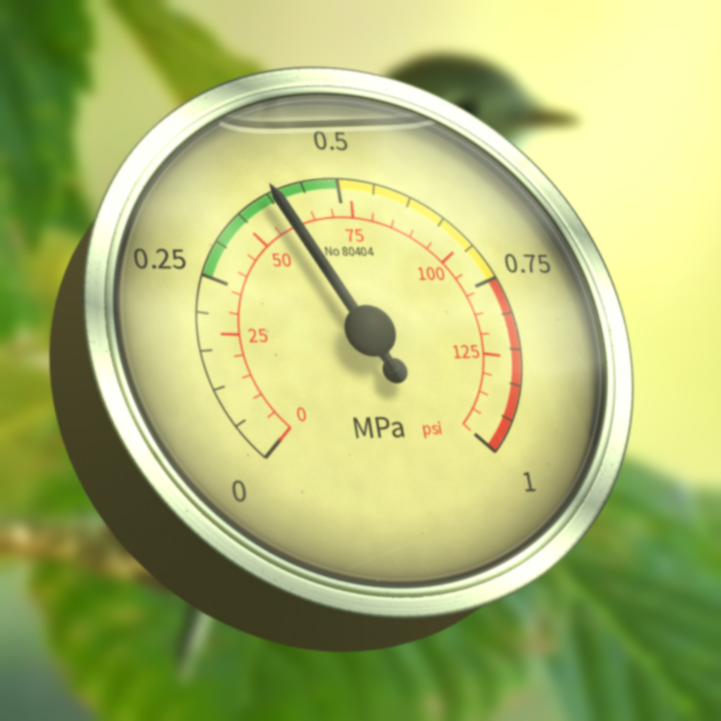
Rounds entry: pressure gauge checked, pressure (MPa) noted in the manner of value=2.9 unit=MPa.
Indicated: value=0.4 unit=MPa
